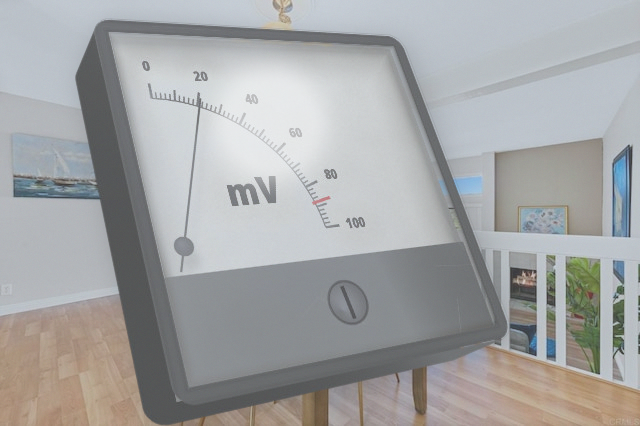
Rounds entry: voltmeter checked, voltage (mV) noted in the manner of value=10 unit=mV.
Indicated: value=20 unit=mV
